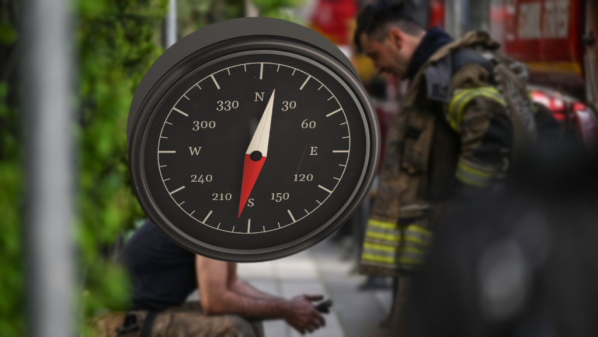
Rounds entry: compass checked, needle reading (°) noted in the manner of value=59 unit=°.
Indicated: value=190 unit=°
